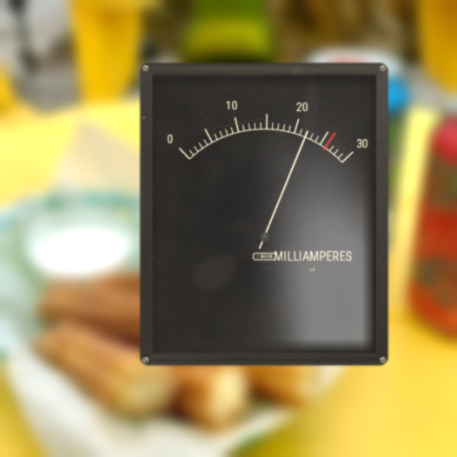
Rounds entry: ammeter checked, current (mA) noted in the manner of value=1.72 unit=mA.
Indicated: value=22 unit=mA
